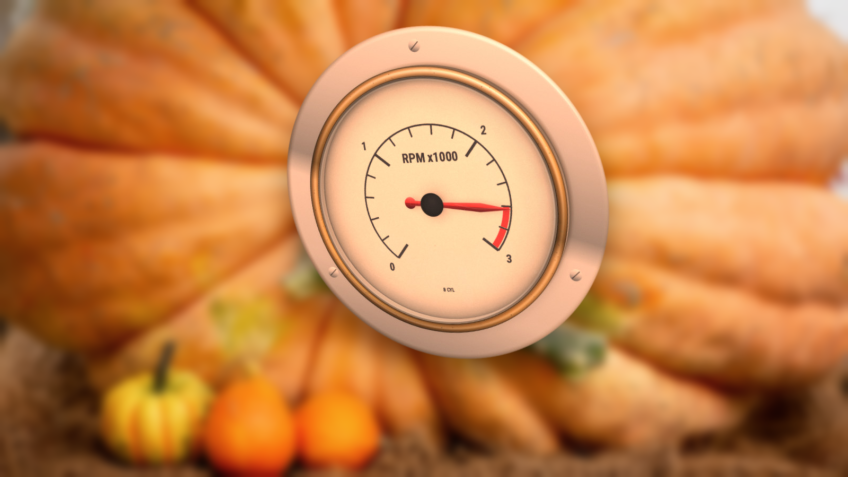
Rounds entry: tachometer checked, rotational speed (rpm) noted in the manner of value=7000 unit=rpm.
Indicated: value=2600 unit=rpm
